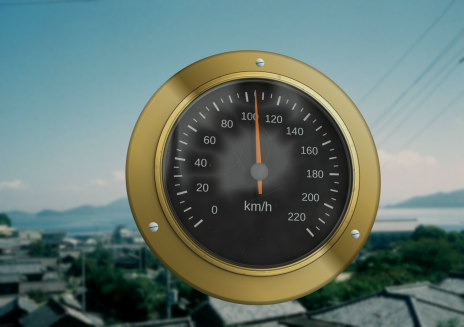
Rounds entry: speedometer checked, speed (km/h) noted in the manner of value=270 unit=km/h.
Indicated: value=105 unit=km/h
